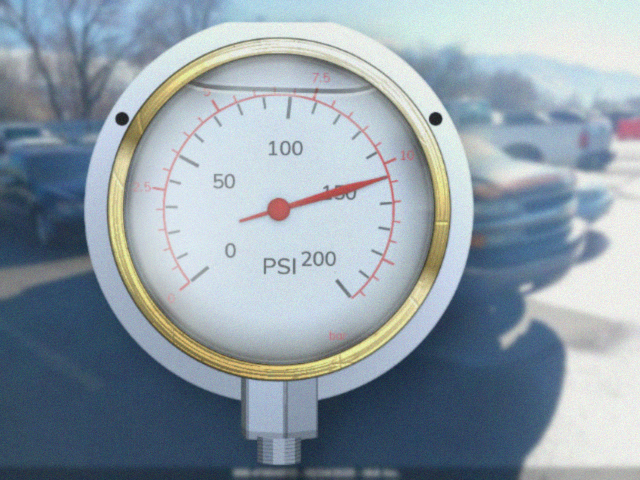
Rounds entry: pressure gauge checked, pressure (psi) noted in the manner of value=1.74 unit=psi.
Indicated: value=150 unit=psi
